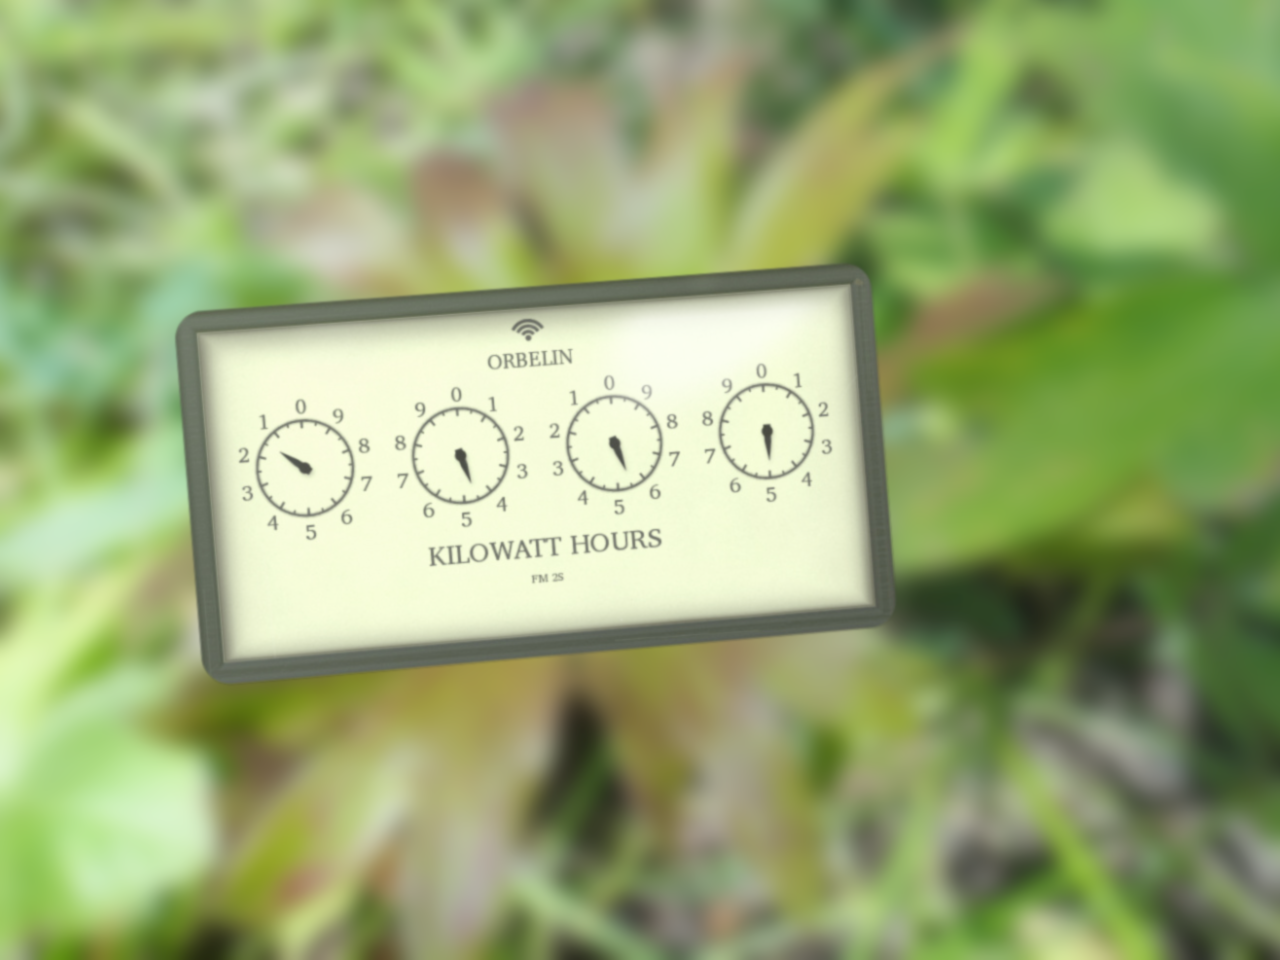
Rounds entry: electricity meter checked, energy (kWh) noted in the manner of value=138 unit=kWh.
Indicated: value=1455 unit=kWh
